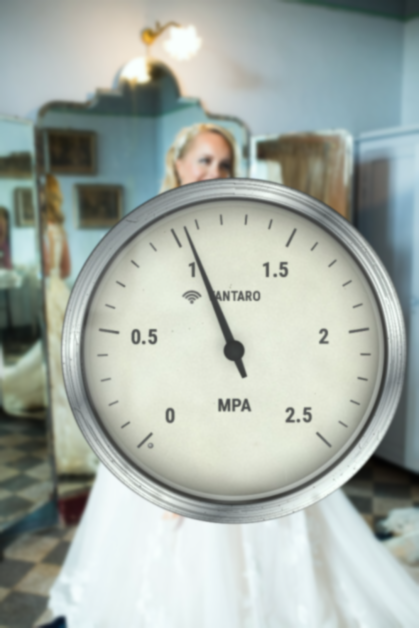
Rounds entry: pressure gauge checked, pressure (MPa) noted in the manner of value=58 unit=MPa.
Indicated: value=1.05 unit=MPa
